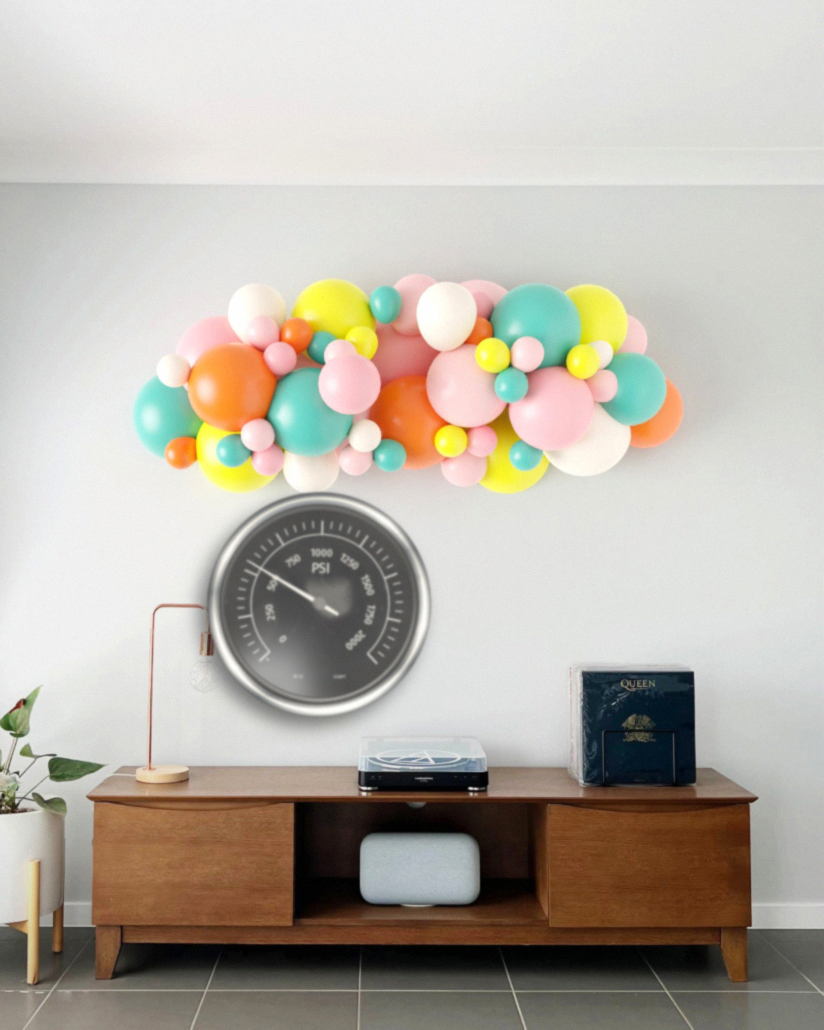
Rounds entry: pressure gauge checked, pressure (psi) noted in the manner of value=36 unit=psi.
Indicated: value=550 unit=psi
